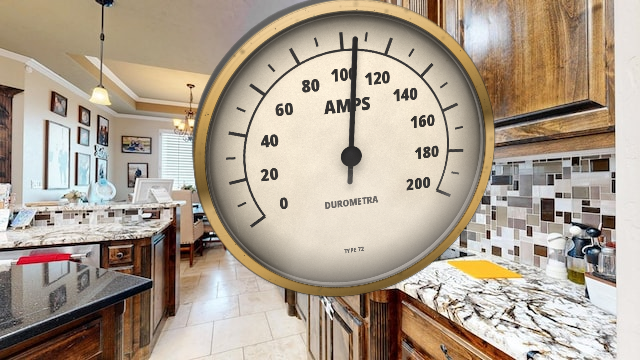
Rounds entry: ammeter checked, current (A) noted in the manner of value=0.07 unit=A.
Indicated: value=105 unit=A
